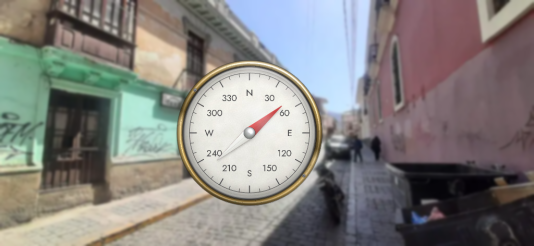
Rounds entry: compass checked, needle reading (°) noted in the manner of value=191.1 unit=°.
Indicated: value=50 unit=°
